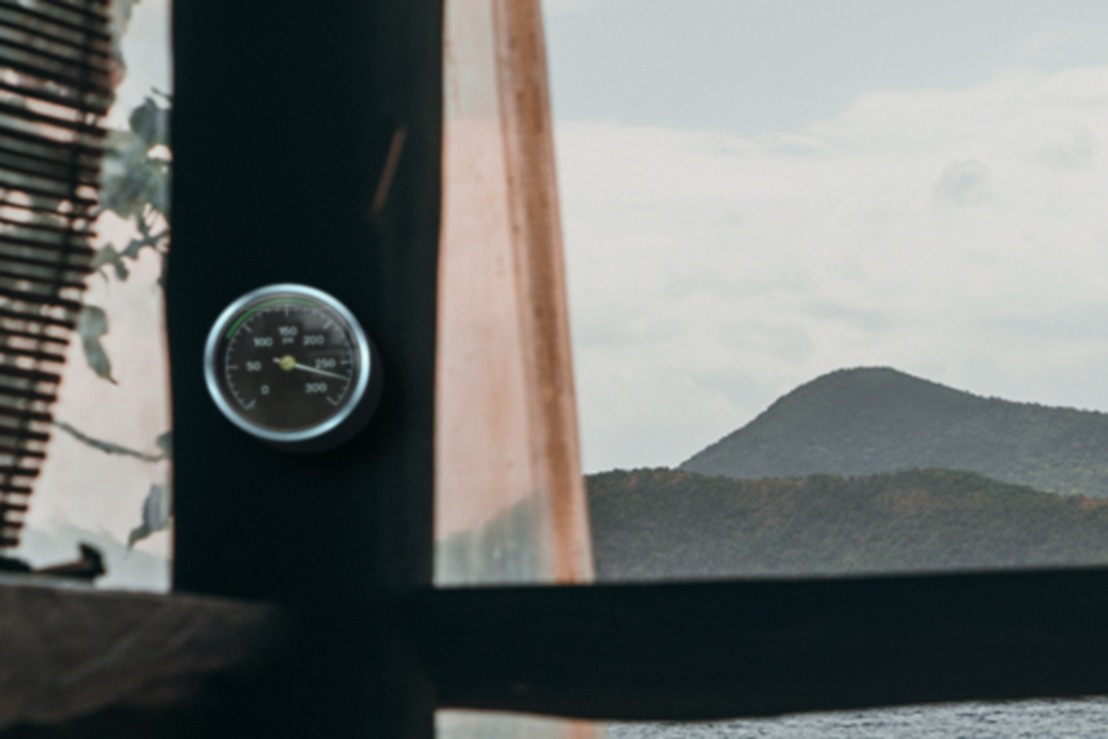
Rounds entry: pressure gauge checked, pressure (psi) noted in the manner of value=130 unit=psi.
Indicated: value=270 unit=psi
